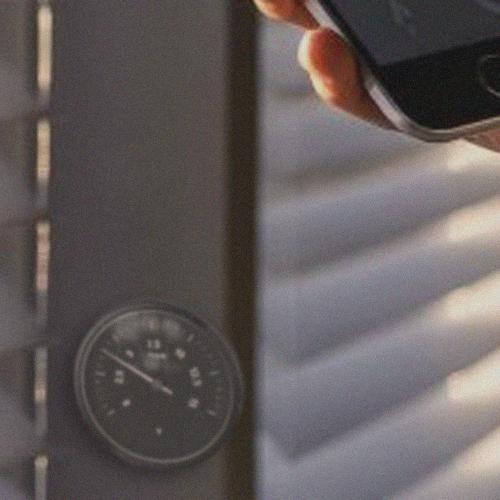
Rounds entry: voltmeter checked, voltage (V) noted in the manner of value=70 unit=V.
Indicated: value=4 unit=V
